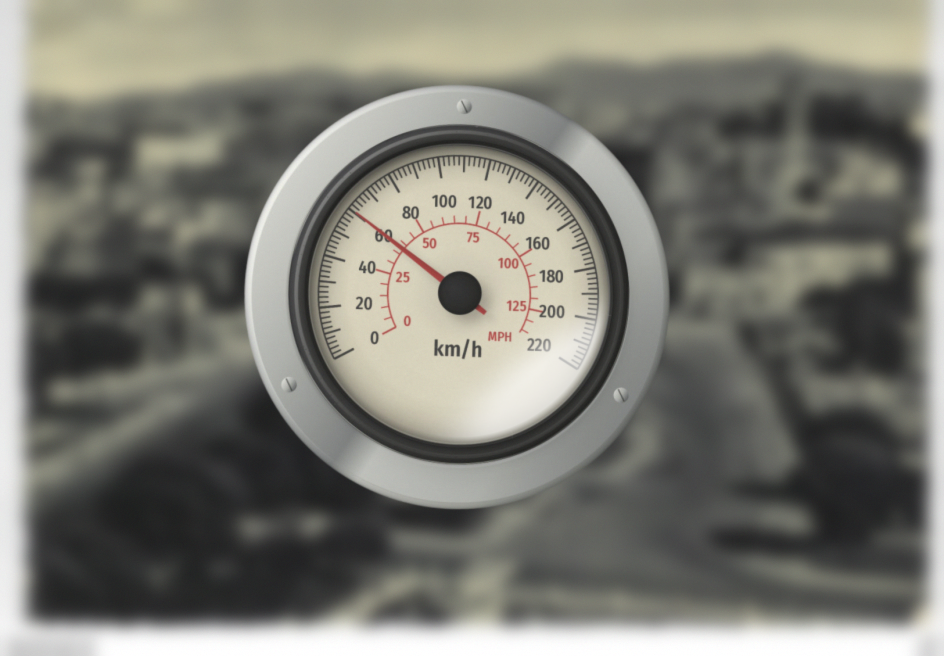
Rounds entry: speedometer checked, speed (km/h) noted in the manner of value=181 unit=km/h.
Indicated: value=60 unit=km/h
